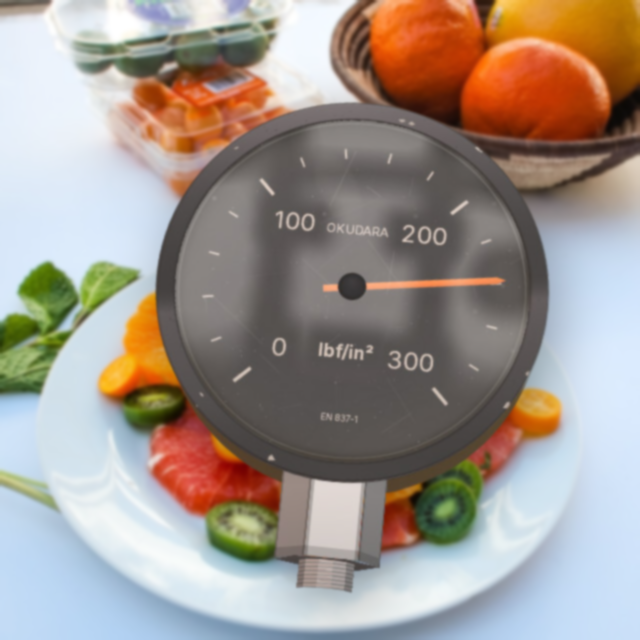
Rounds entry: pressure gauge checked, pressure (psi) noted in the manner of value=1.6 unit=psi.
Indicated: value=240 unit=psi
